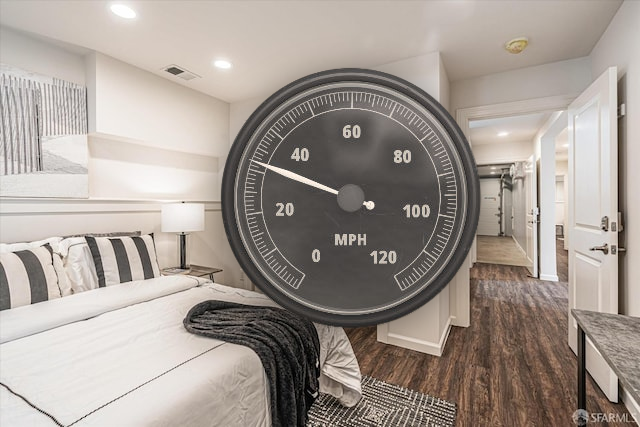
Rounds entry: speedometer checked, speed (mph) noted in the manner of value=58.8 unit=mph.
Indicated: value=32 unit=mph
